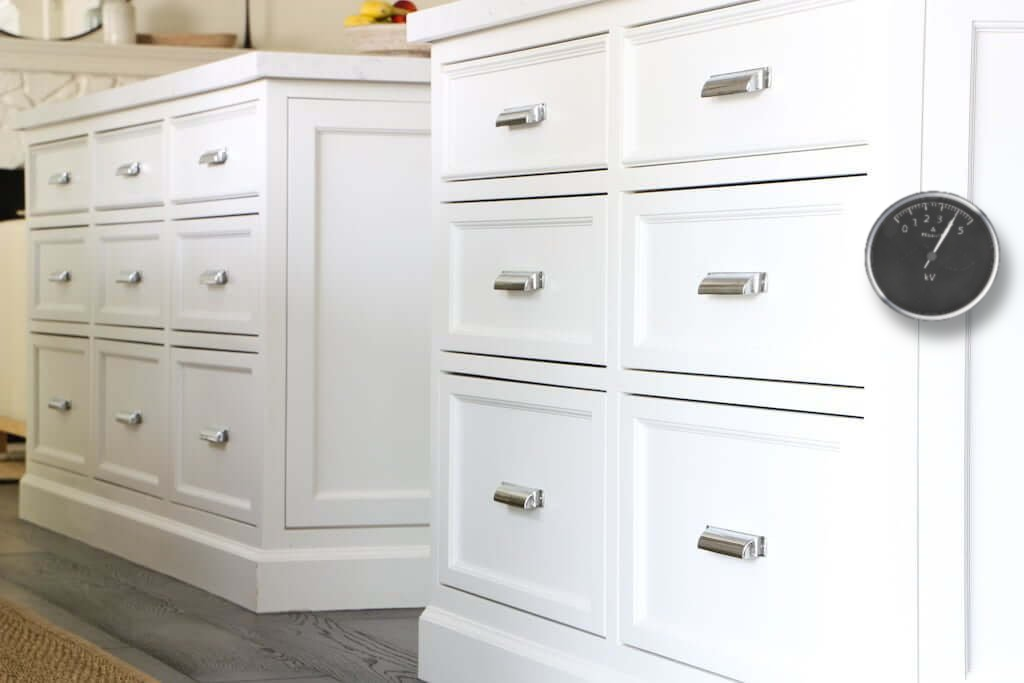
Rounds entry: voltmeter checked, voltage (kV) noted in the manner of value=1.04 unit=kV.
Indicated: value=4 unit=kV
